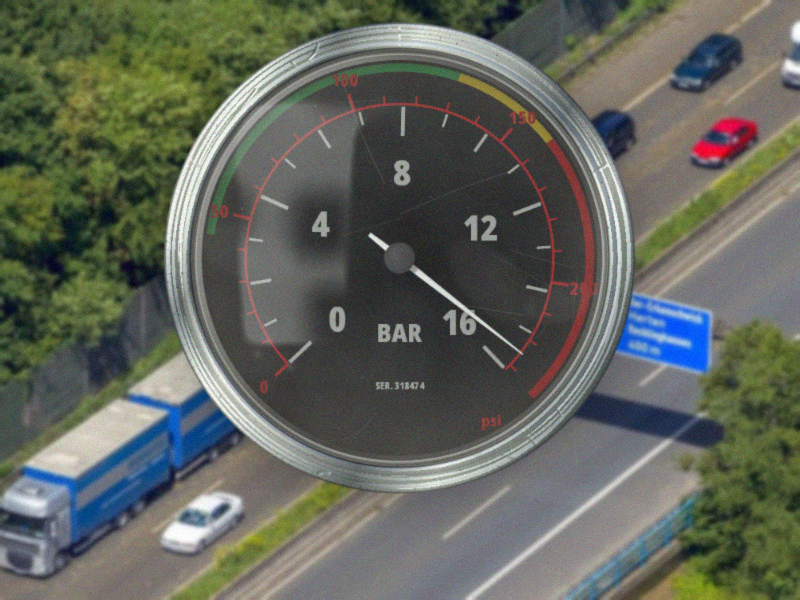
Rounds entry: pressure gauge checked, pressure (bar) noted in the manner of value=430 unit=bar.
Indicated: value=15.5 unit=bar
